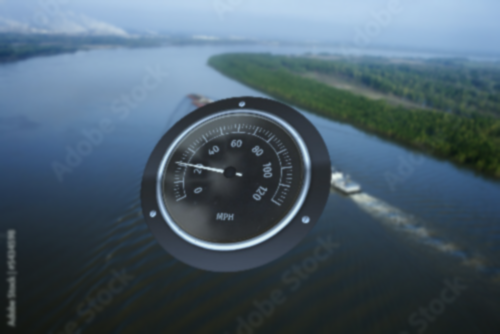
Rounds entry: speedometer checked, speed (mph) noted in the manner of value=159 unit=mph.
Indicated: value=20 unit=mph
